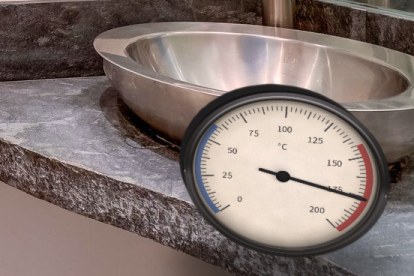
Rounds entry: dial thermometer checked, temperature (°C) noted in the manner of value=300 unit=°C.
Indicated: value=175 unit=°C
